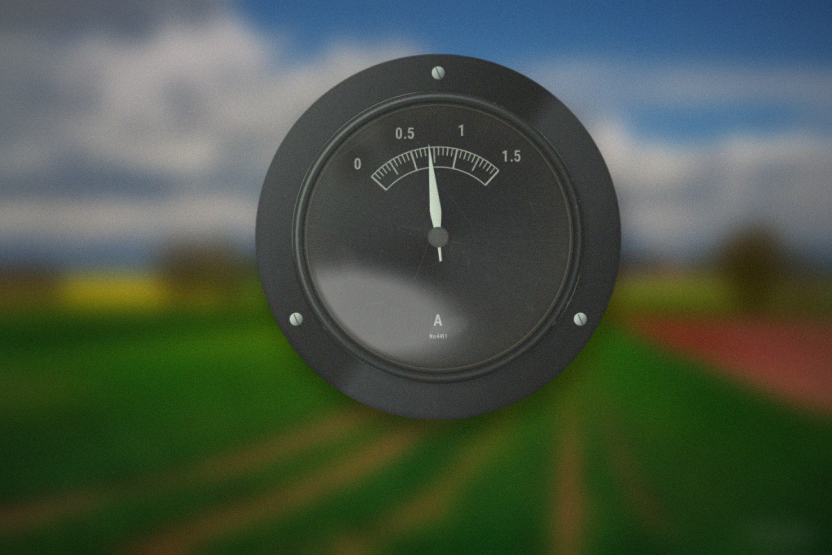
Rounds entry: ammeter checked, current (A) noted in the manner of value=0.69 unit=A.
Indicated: value=0.7 unit=A
